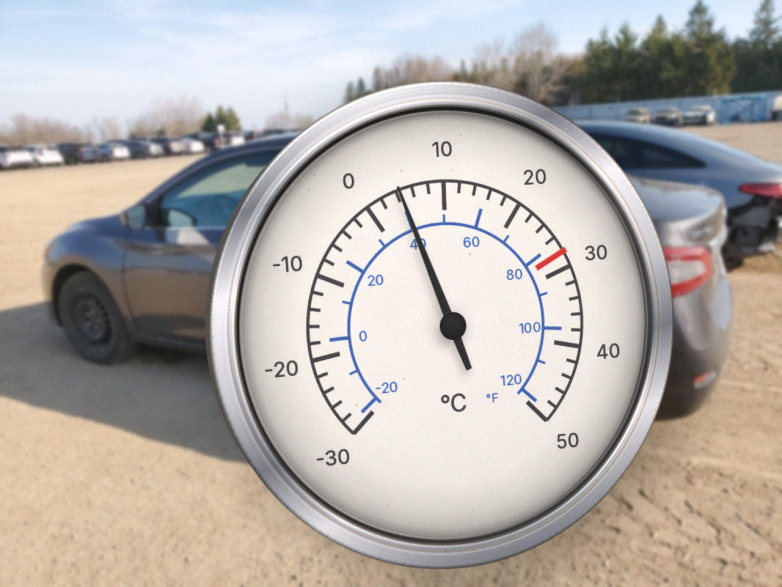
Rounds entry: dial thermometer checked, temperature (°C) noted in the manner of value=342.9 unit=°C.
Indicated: value=4 unit=°C
